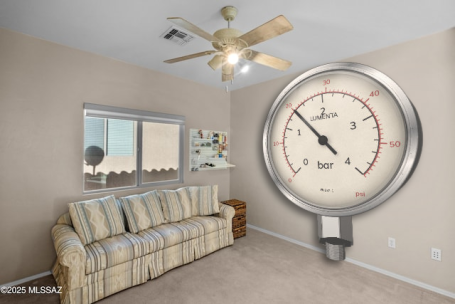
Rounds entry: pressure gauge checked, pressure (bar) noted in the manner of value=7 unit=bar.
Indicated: value=1.4 unit=bar
